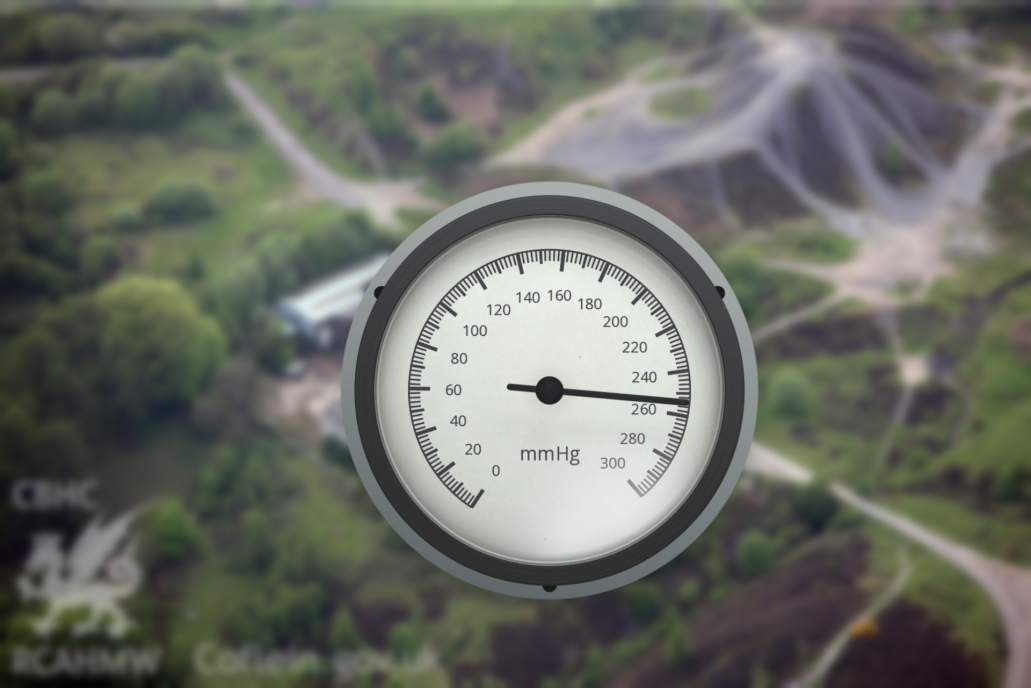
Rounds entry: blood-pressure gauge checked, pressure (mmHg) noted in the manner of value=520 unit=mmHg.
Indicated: value=254 unit=mmHg
